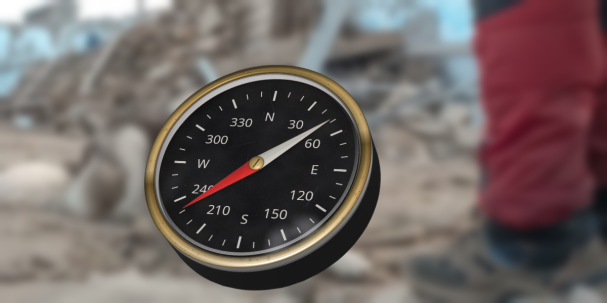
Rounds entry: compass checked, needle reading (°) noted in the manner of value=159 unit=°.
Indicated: value=230 unit=°
